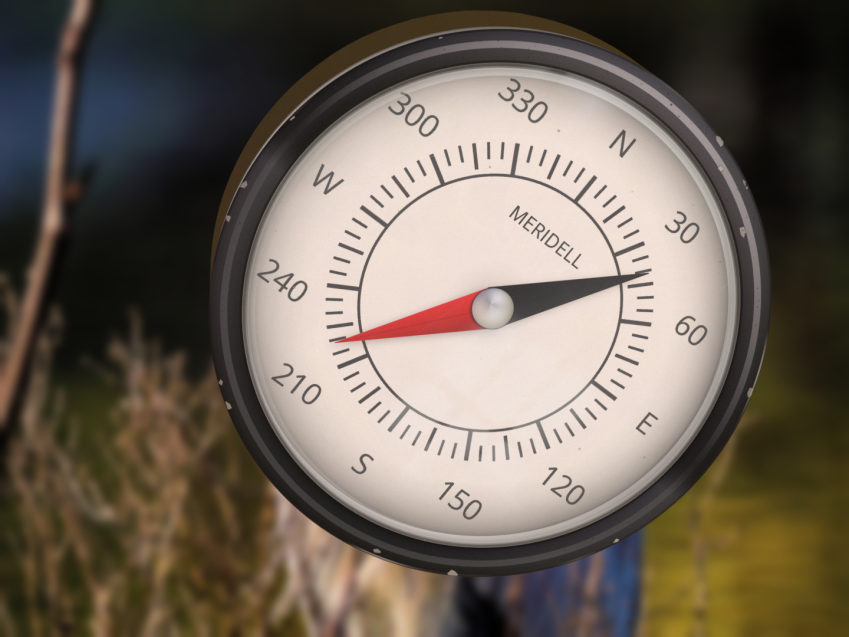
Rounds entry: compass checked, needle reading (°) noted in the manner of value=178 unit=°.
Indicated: value=220 unit=°
